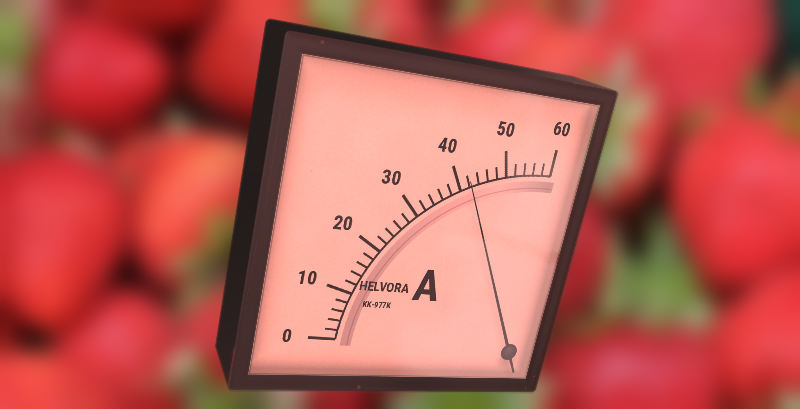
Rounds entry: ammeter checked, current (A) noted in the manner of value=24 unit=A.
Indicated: value=42 unit=A
